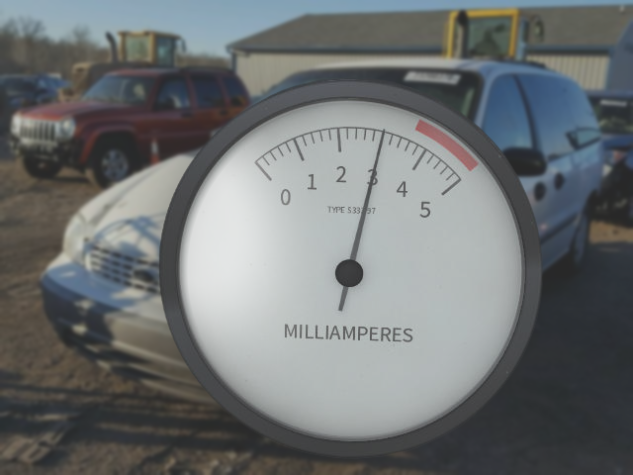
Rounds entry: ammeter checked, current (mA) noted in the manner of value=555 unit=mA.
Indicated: value=3 unit=mA
